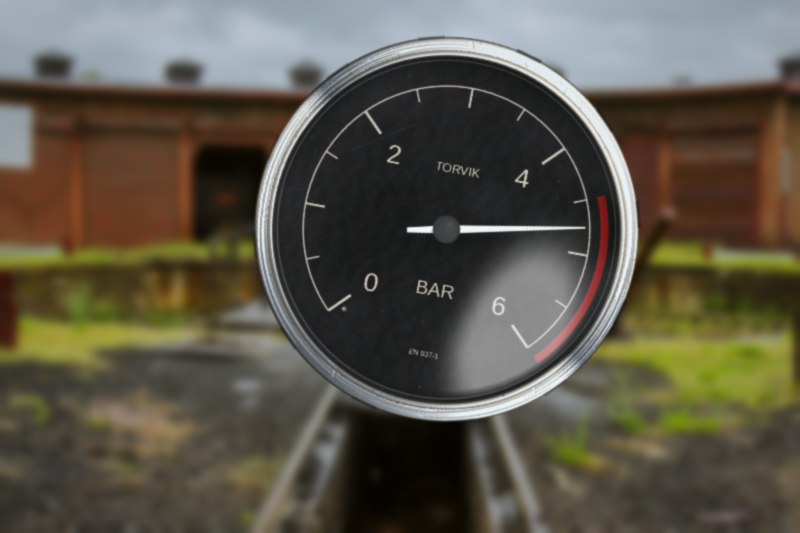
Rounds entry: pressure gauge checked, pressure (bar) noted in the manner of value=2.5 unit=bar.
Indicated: value=4.75 unit=bar
